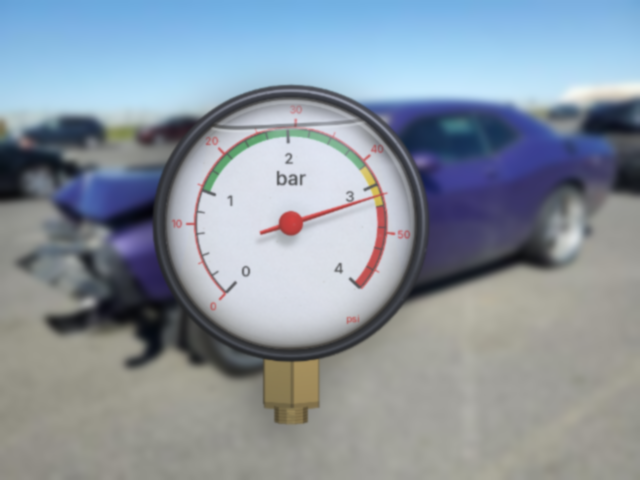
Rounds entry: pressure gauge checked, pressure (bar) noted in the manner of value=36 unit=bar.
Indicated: value=3.1 unit=bar
